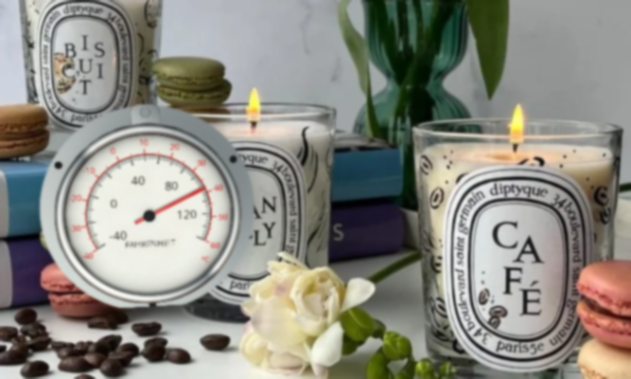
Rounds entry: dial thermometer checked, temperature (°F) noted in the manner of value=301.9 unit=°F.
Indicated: value=100 unit=°F
